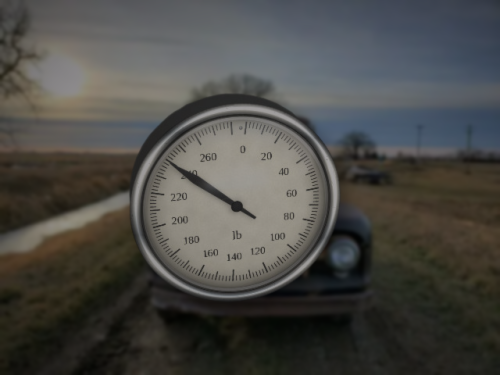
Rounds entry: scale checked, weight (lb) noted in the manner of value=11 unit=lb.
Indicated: value=240 unit=lb
